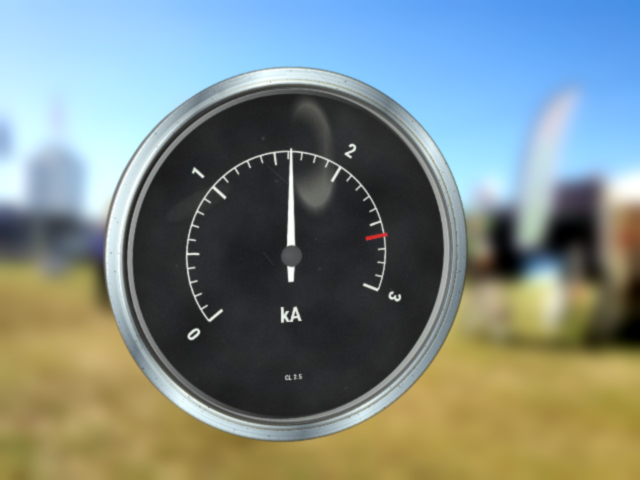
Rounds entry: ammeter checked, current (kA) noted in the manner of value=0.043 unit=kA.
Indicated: value=1.6 unit=kA
